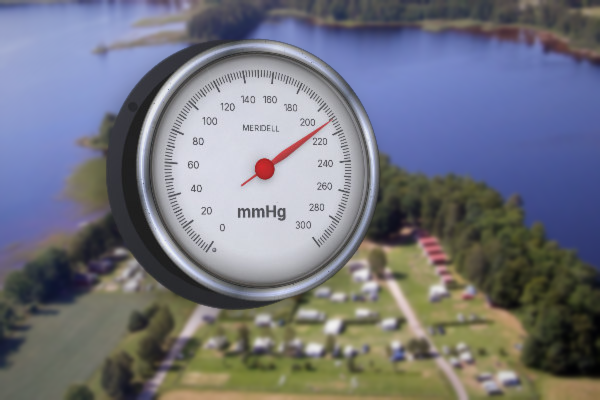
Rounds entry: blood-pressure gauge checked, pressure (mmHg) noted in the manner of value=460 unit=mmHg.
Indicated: value=210 unit=mmHg
